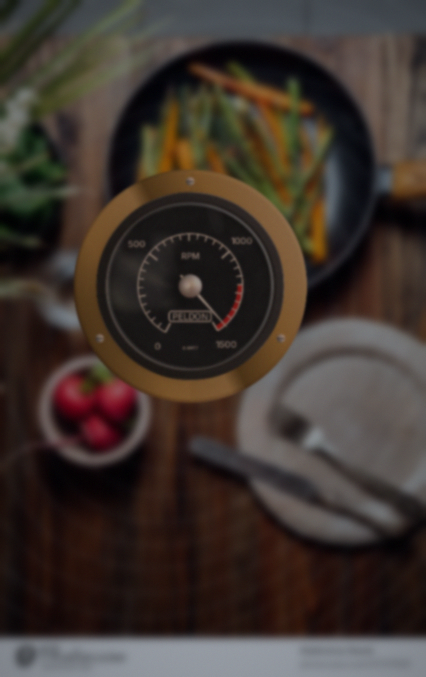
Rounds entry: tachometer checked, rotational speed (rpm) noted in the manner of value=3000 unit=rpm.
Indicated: value=1450 unit=rpm
